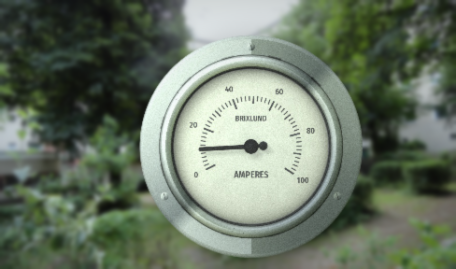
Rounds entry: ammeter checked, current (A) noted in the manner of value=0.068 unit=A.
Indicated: value=10 unit=A
